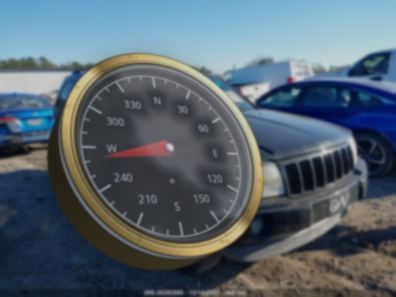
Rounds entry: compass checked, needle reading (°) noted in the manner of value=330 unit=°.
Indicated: value=260 unit=°
